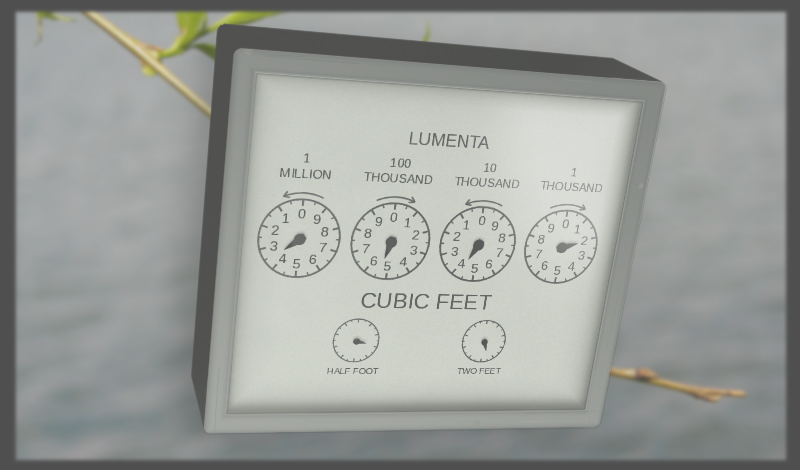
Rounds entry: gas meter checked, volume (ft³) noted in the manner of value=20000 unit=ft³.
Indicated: value=354200 unit=ft³
